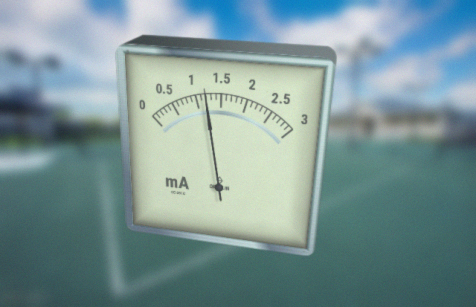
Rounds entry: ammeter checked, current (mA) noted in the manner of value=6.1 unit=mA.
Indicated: value=1.2 unit=mA
